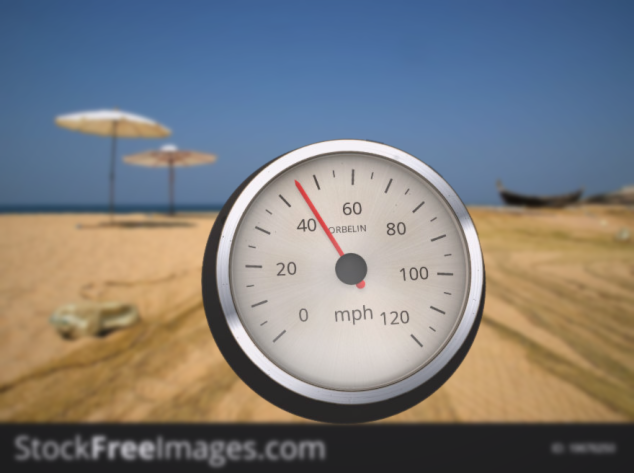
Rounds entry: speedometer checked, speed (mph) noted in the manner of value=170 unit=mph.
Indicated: value=45 unit=mph
